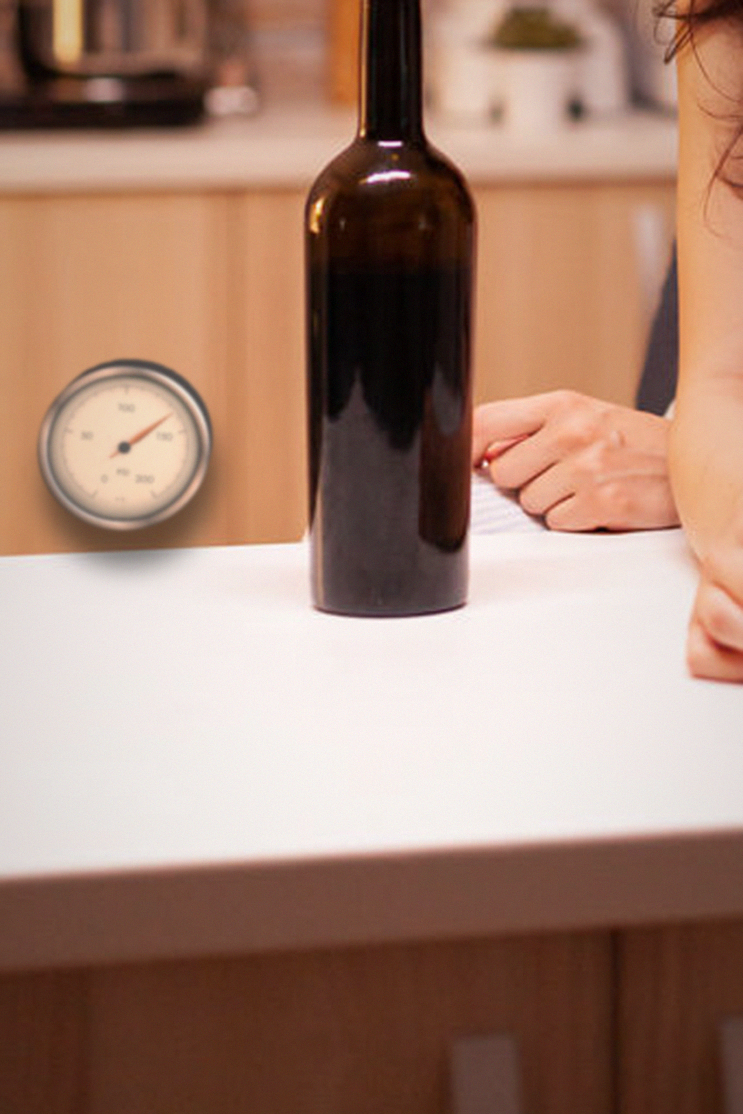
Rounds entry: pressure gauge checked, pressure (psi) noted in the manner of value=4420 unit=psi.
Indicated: value=135 unit=psi
